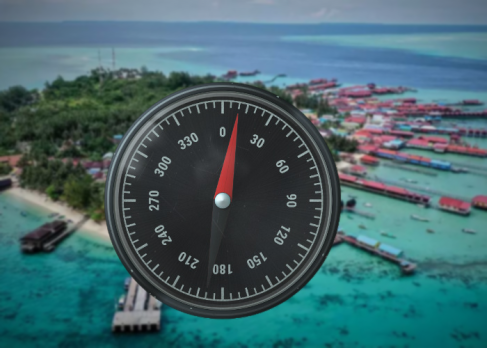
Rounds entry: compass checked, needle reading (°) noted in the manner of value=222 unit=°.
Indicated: value=10 unit=°
